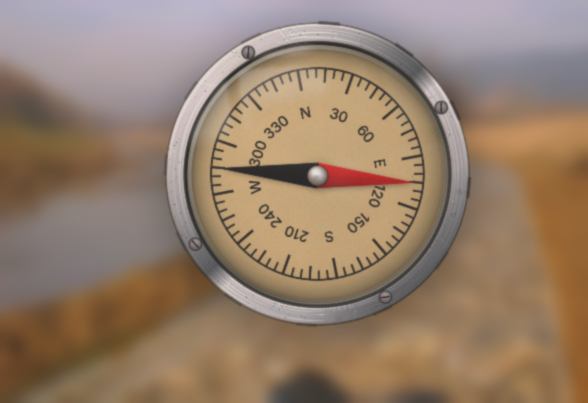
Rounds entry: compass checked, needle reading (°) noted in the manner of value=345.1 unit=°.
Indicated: value=105 unit=°
